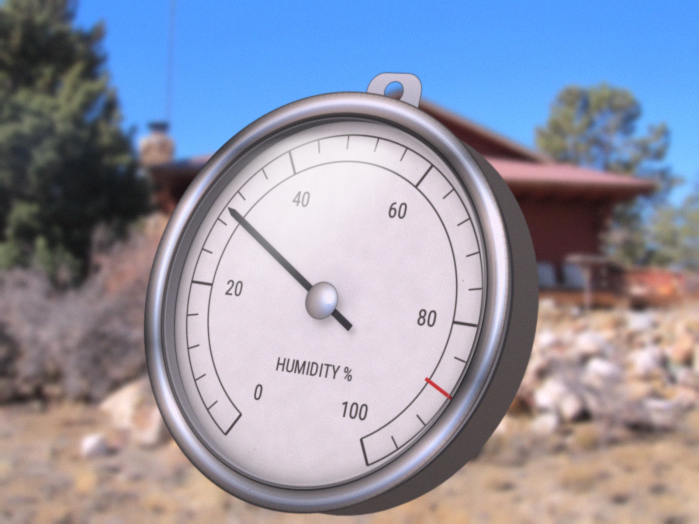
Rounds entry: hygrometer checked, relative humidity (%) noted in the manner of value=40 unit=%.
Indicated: value=30 unit=%
